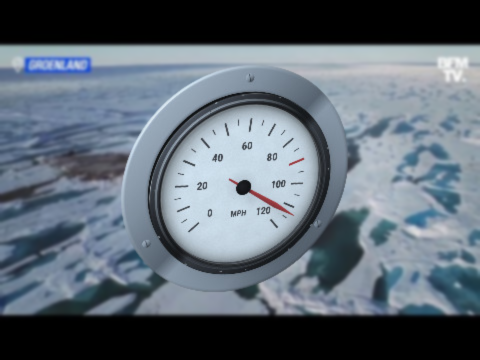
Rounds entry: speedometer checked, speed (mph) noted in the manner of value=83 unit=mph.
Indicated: value=112.5 unit=mph
